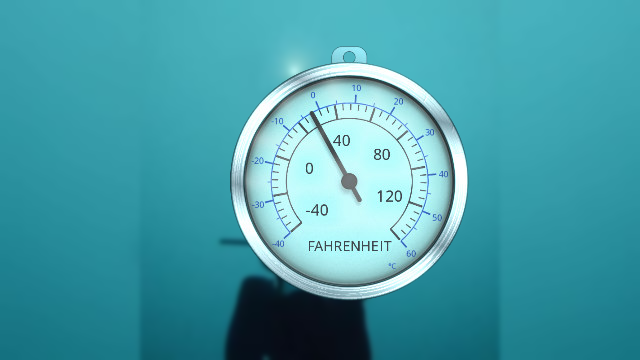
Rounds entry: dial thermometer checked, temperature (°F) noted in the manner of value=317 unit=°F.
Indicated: value=28 unit=°F
